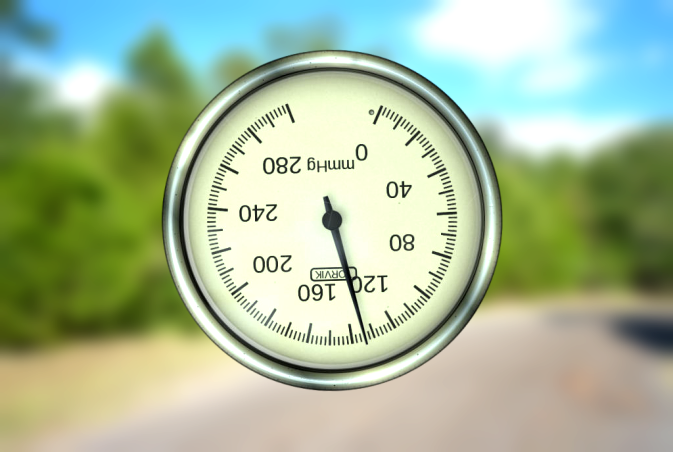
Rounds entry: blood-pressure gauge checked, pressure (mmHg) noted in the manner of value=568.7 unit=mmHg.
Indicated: value=134 unit=mmHg
